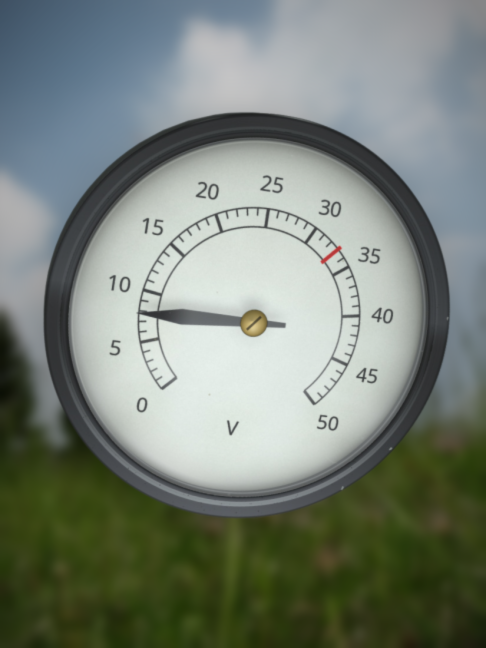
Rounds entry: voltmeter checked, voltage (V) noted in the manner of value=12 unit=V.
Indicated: value=8 unit=V
